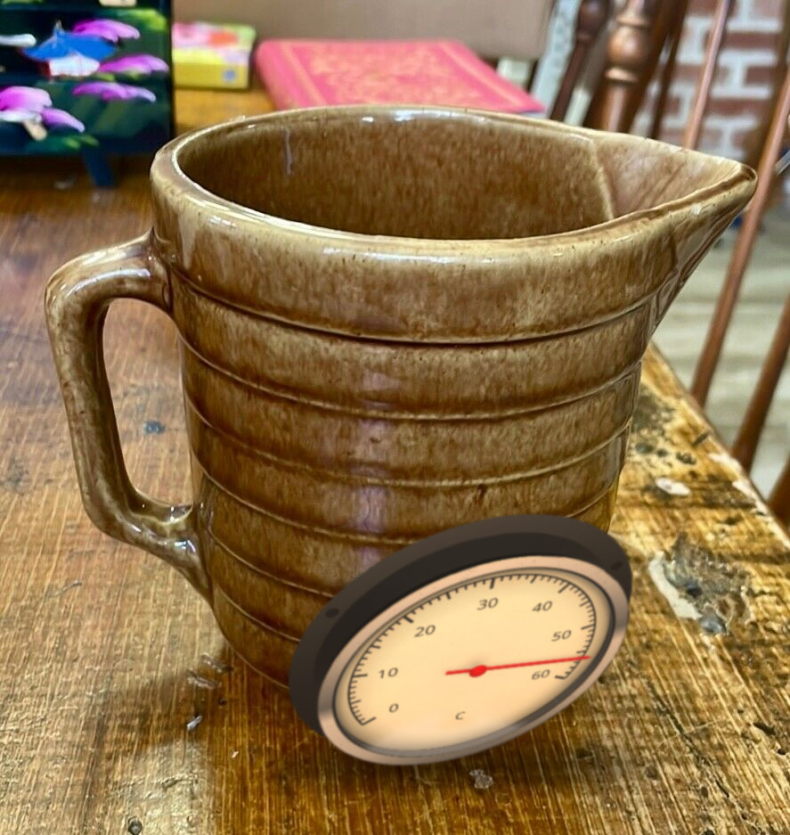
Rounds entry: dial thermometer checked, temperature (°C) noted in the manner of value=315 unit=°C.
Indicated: value=55 unit=°C
